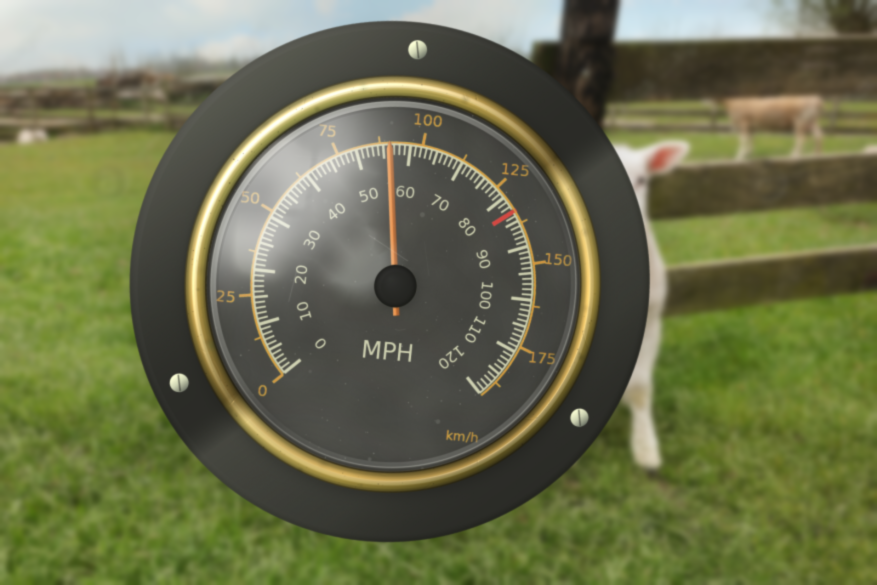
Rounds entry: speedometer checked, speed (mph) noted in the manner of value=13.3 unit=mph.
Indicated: value=56 unit=mph
